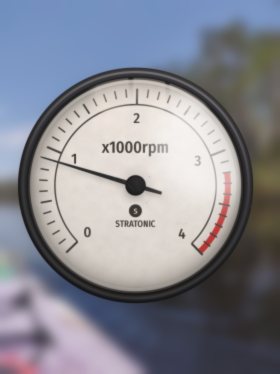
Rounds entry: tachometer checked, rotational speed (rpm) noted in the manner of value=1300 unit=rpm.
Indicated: value=900 unit=rpm
